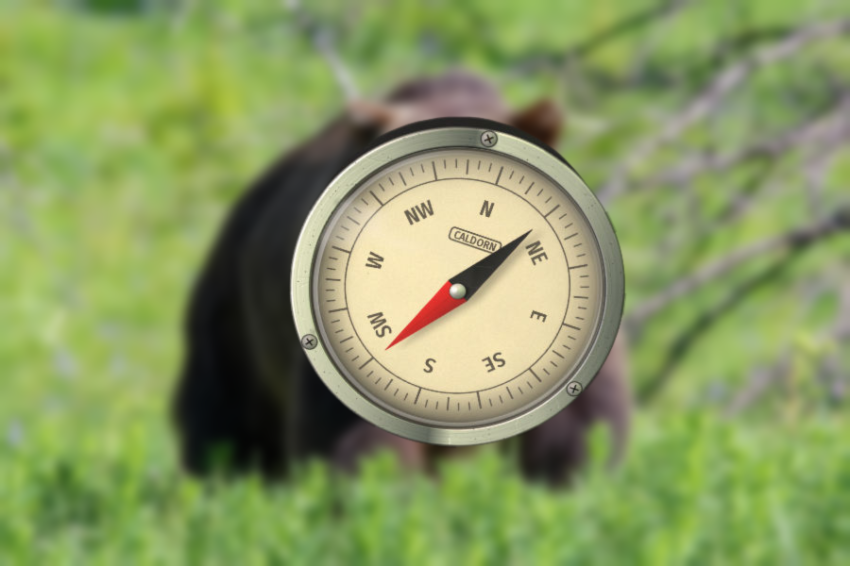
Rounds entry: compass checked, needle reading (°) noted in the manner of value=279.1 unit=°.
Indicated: value=210 unit=°
